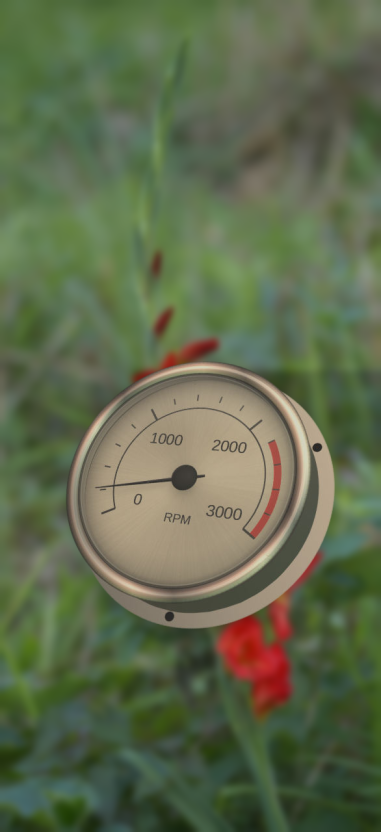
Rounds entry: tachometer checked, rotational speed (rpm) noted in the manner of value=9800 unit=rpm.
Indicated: value=200 unit=rpm
